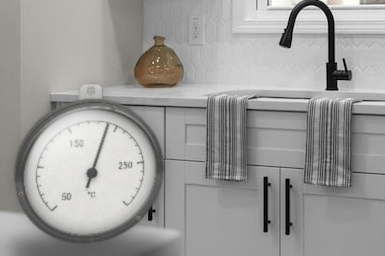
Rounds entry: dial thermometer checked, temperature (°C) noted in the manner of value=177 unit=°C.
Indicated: value=190 unit=°C
